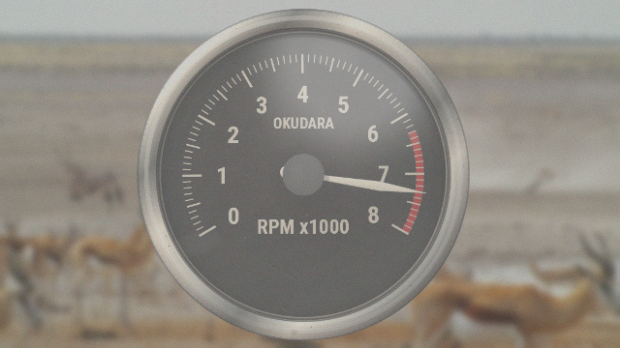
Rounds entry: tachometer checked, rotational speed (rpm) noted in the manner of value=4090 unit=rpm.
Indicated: value=7300 unit=rpm
